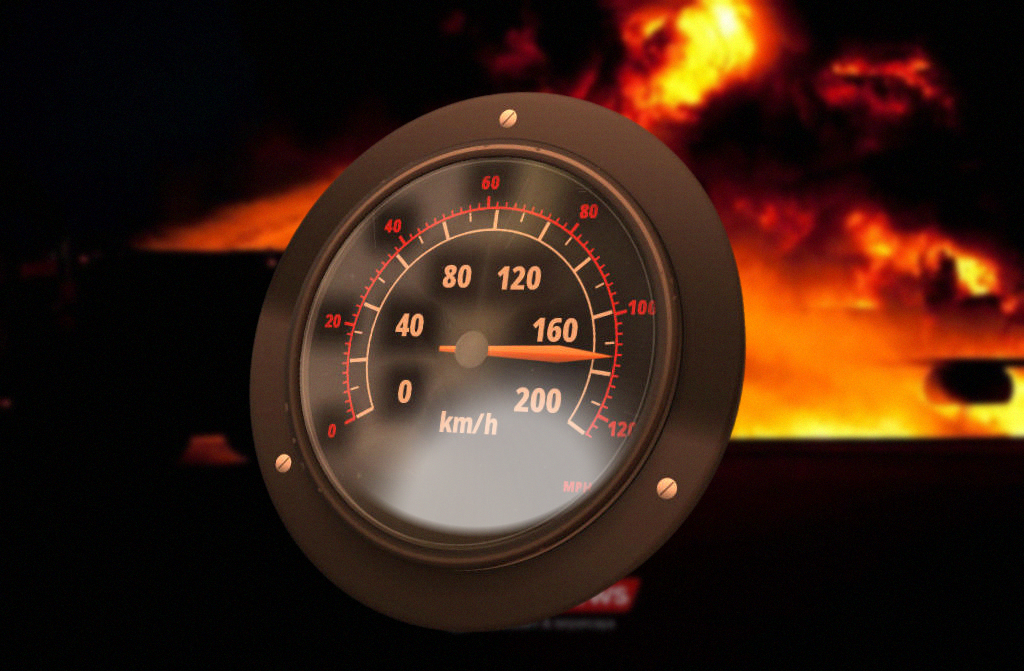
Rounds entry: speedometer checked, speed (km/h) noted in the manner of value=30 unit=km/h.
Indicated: value=175 unit=km/h
